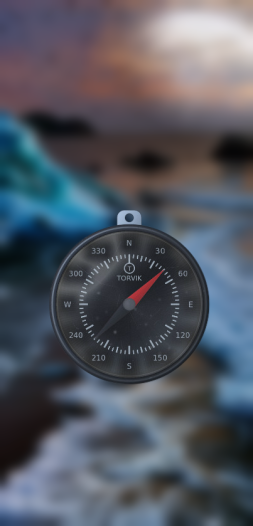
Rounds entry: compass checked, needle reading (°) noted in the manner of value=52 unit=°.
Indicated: value=45 unit=°
